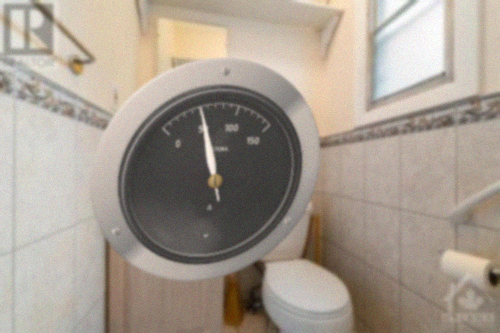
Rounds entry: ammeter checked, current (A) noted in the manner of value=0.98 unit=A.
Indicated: value=50 unit=A
